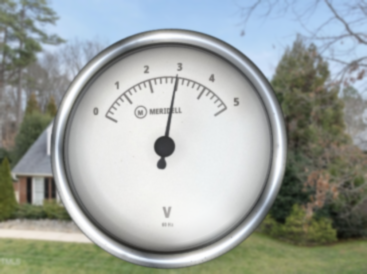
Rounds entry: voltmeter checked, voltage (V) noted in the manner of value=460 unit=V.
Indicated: value=3 unit=V
